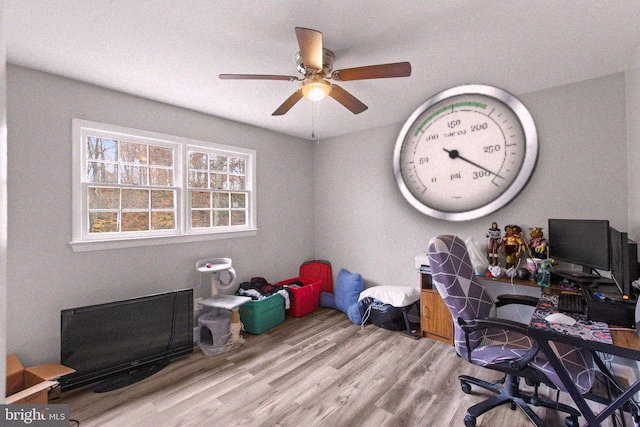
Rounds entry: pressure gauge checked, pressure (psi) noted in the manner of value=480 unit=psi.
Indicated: value=290 unit=psi
